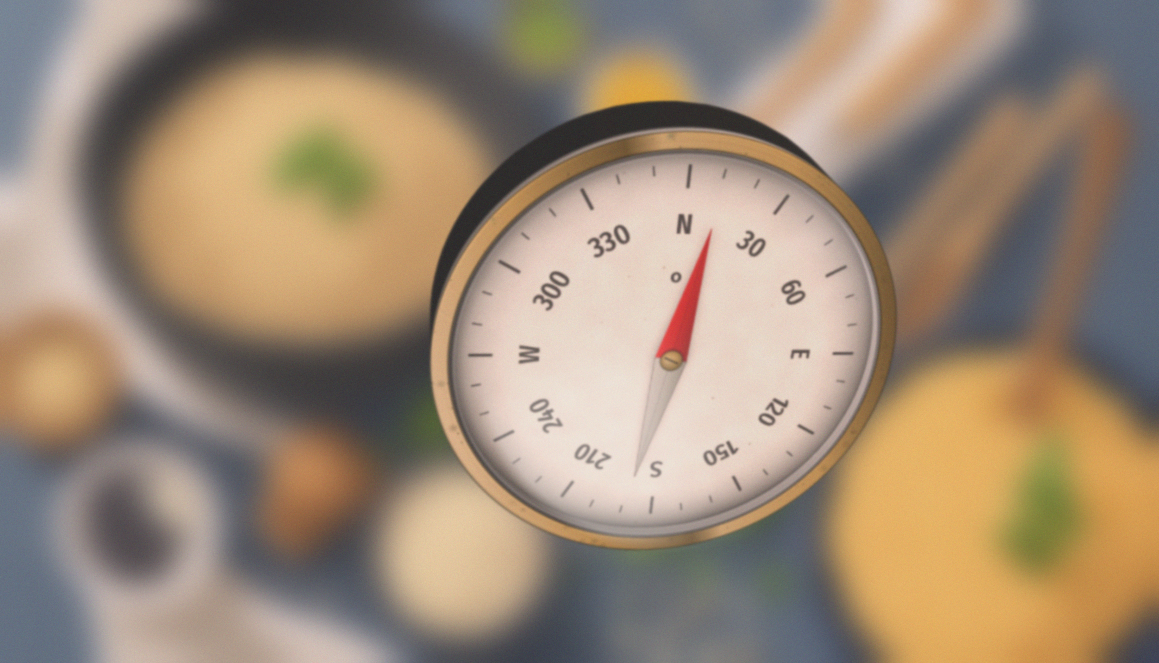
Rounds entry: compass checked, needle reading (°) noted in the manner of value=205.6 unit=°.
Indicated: value=10 unit=°
